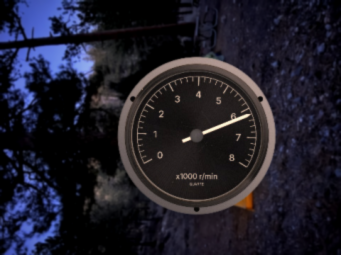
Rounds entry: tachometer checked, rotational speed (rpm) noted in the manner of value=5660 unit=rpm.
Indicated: value=6200 unit=rpm
